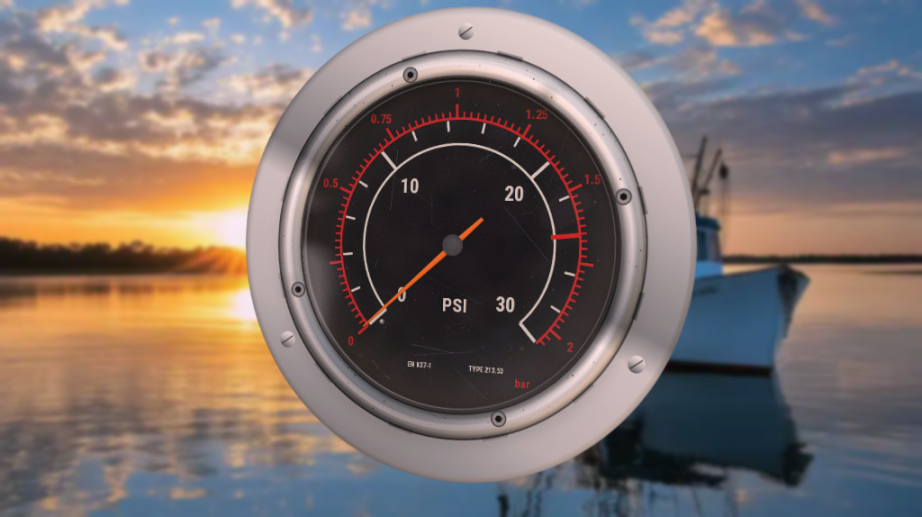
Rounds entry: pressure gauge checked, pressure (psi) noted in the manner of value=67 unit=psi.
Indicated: value=0 unit=psi
